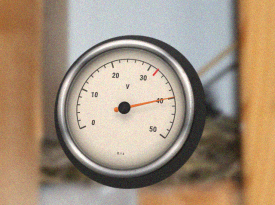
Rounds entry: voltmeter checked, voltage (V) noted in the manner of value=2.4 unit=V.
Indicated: value=40 unit=V
